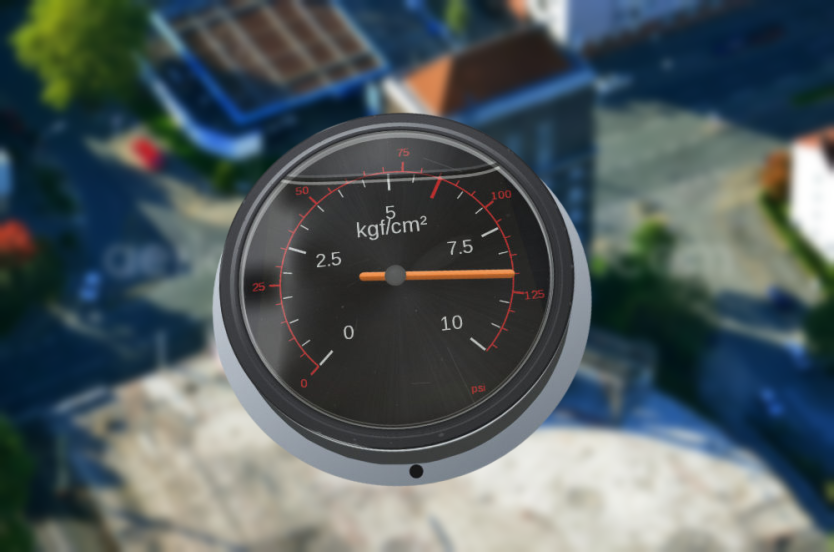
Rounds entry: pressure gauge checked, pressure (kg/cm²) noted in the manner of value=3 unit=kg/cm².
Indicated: value=8.5 unit=kg/cm²
